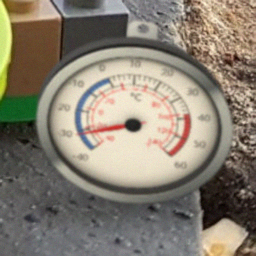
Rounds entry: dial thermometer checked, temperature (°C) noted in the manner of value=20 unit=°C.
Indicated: value=-30 unit=°C
